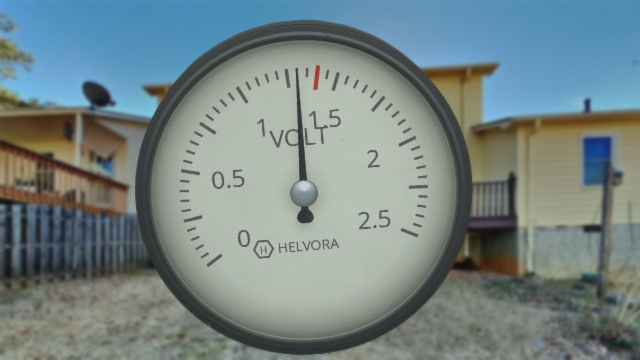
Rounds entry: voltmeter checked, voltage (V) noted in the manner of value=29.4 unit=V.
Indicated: value=1.3 unit=V
